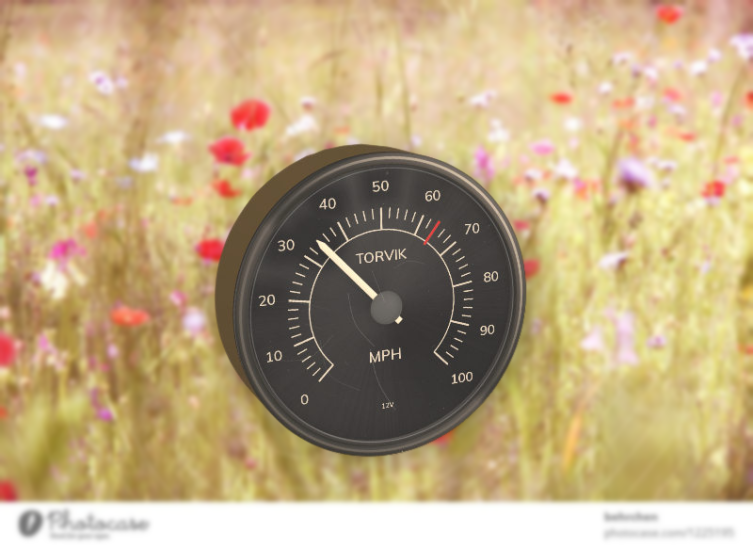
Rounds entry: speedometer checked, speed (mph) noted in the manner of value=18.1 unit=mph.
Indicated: value=34 unit=mph
